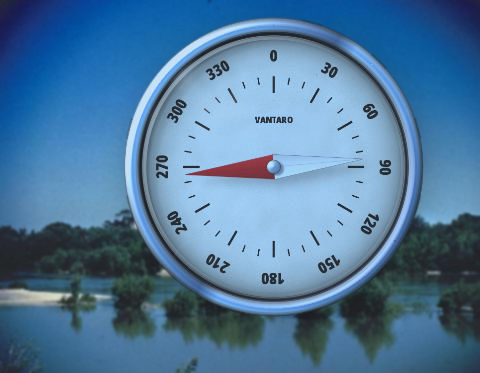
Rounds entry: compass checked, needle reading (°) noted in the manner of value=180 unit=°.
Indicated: value=265 unit=°
